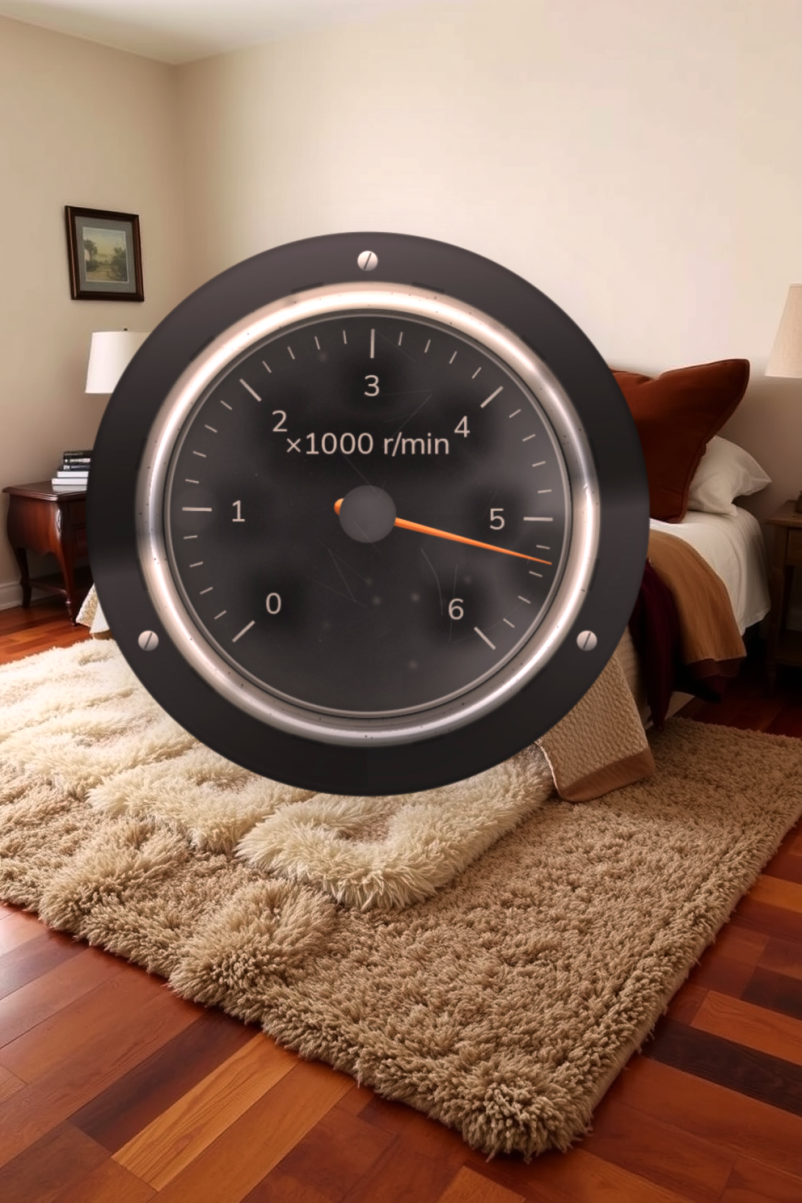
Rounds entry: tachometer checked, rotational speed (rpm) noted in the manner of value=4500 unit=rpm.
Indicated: value=5300 unit=rpm
